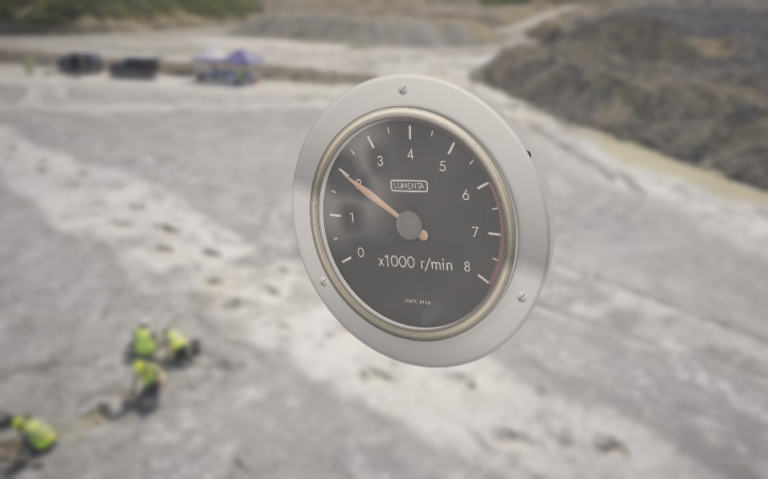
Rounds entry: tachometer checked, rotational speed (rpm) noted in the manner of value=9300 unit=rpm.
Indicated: value=2000 unit=rpm
